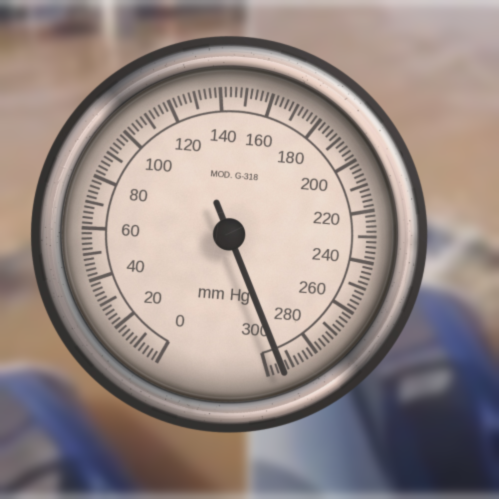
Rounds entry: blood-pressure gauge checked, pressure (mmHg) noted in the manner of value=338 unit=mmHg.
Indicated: value=294 unit=mmHg
